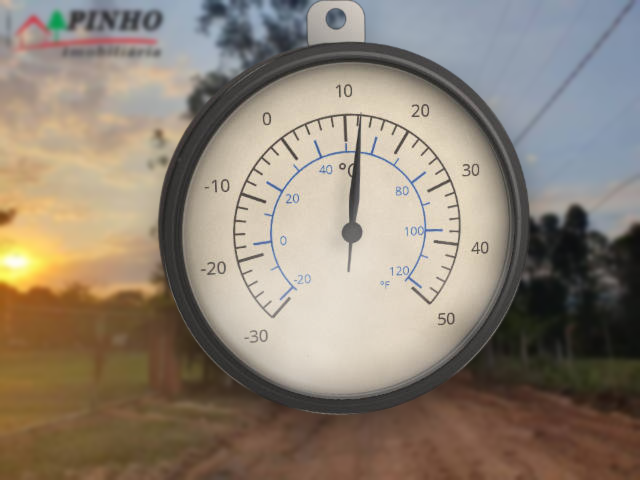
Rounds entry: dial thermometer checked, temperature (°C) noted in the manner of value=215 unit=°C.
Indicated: value=12 unit=°C
